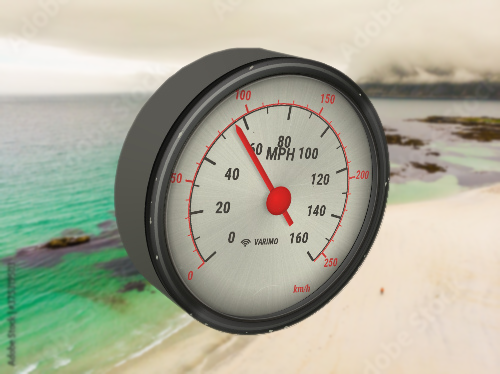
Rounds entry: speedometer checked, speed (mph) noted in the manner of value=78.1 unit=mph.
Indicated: value=55 unit=mph
